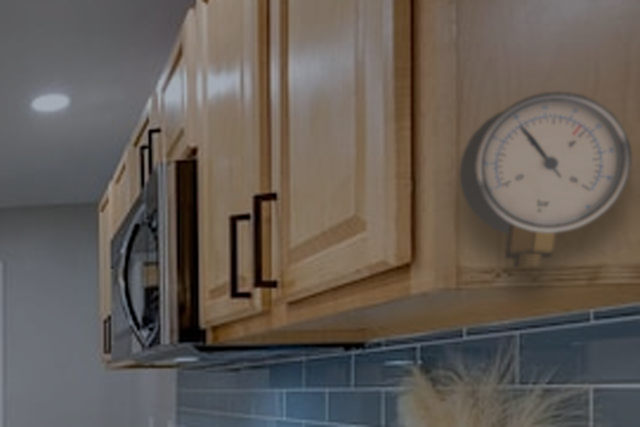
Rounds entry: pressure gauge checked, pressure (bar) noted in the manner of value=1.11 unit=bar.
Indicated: value=2 unit=bar
